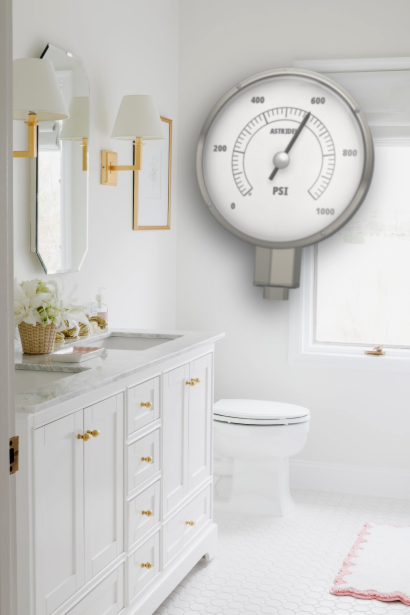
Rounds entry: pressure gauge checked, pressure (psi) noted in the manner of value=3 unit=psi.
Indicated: value=600 unit=psi
